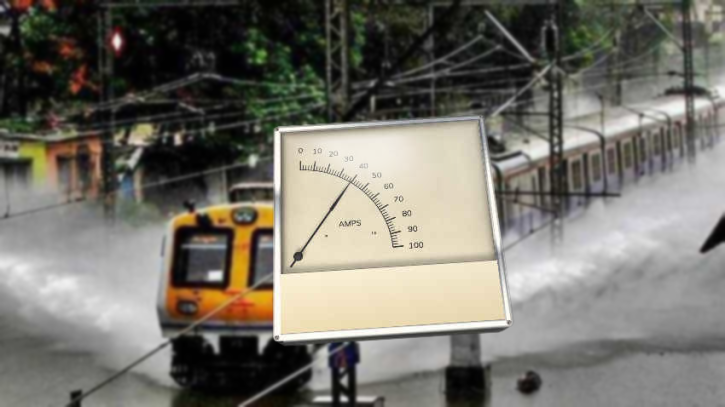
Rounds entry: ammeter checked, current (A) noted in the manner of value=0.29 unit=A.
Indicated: value=40 unit=A
